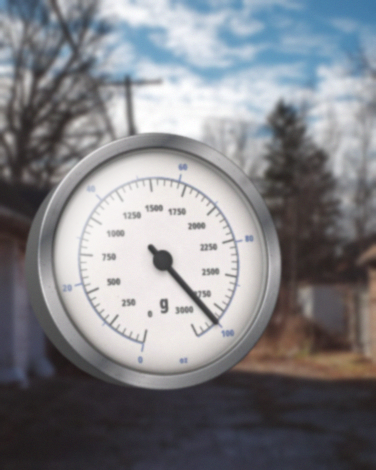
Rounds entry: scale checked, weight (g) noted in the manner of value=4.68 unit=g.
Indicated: value=2850 unit=g
